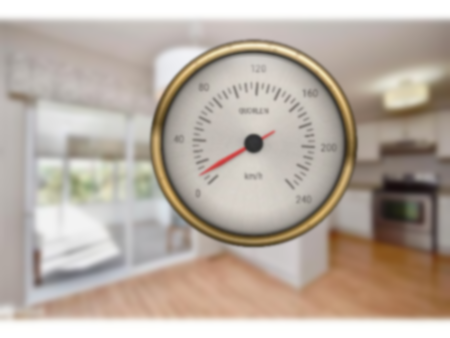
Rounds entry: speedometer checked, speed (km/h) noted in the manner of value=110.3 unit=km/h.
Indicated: value=10 unit=km/h
